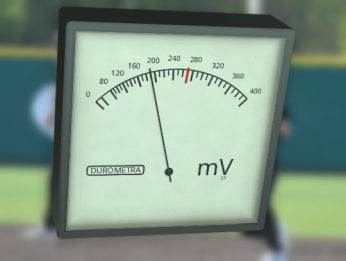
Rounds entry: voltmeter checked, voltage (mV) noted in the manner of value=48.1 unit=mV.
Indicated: value=190 unit=mV
